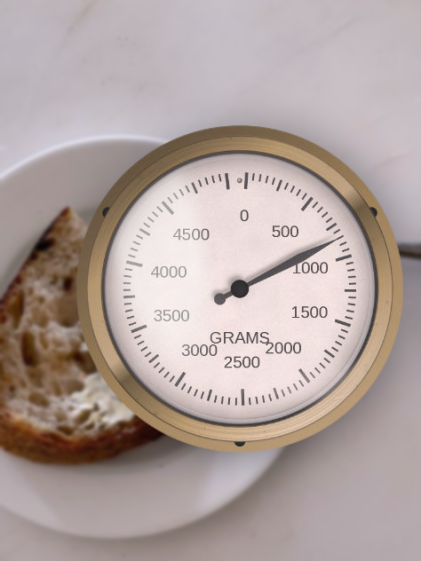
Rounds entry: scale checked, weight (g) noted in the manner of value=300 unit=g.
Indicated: value=850 unit=g
